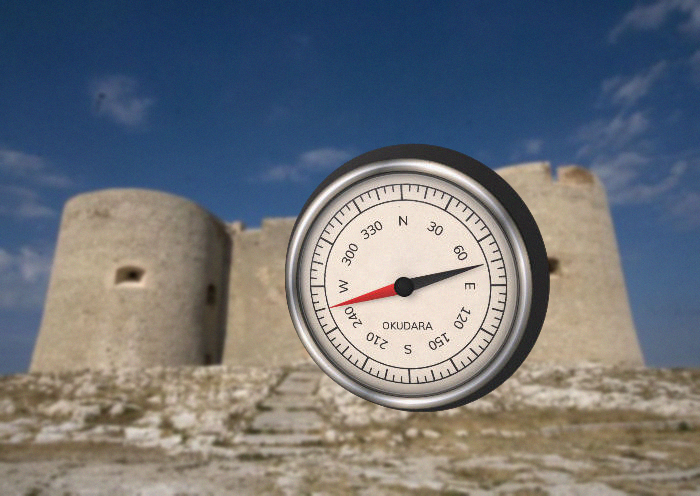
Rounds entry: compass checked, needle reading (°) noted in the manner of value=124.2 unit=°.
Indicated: value=255 unit=°
